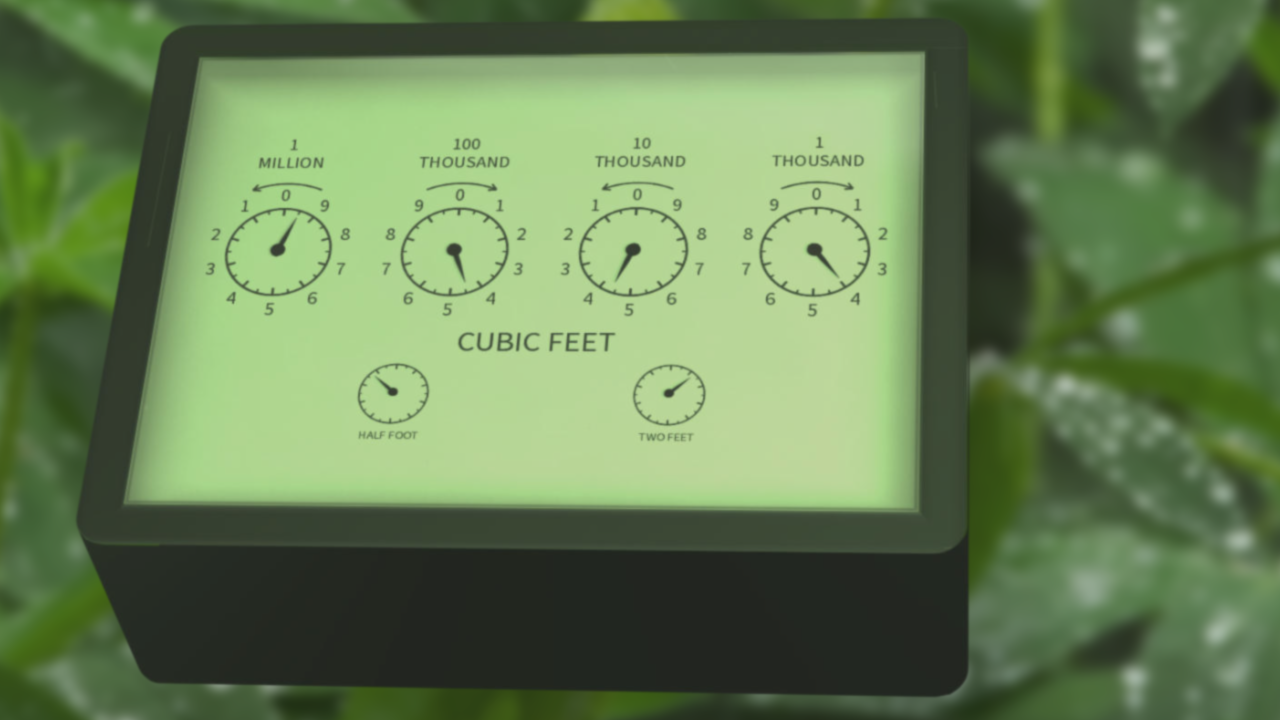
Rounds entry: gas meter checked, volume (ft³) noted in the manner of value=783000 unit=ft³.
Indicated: value=944400 unit=ft³
